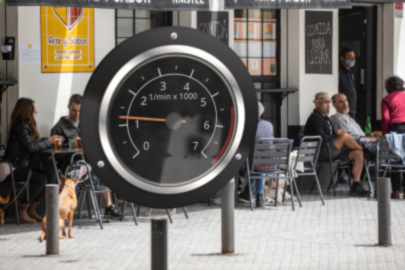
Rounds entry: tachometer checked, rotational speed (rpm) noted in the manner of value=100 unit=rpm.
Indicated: value=1250 unit=rpm
